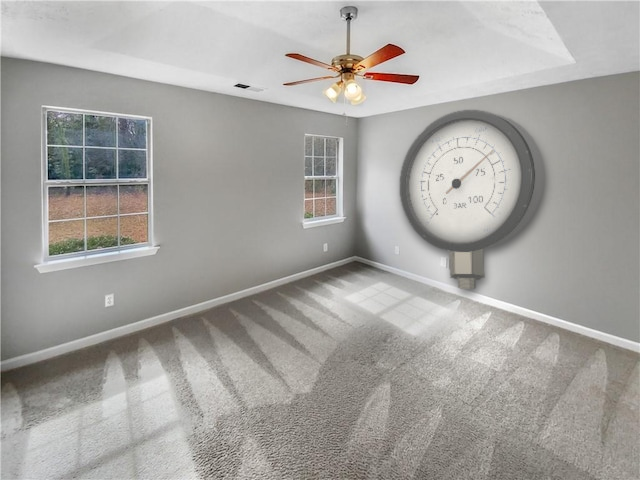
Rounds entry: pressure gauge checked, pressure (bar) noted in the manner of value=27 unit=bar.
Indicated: value=70 unit=bar
